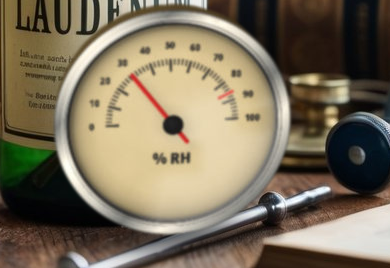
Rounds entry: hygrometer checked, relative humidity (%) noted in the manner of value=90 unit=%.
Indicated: value=30 unit=%
